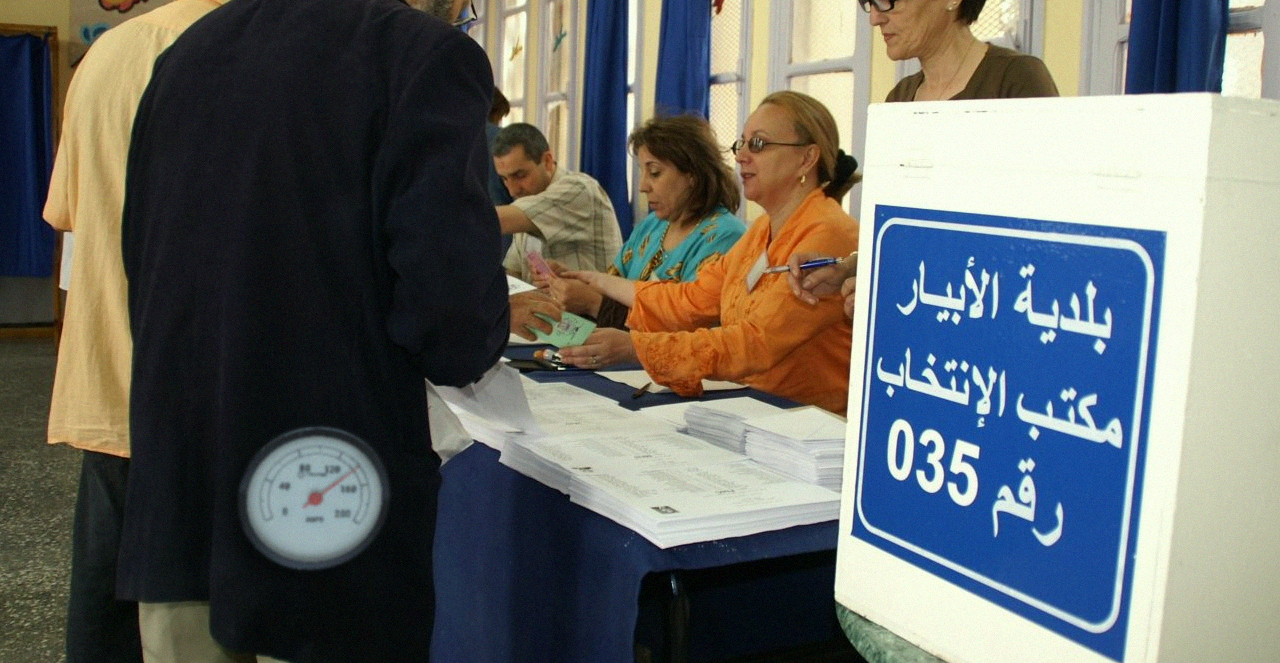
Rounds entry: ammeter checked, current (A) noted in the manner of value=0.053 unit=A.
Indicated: value=140 unit=A
